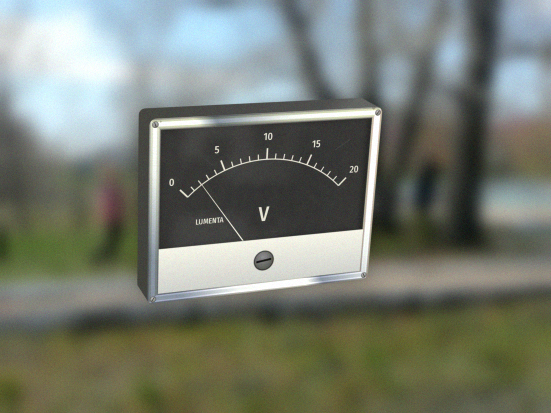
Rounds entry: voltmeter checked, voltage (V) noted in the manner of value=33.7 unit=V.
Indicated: value=2 unit=V
